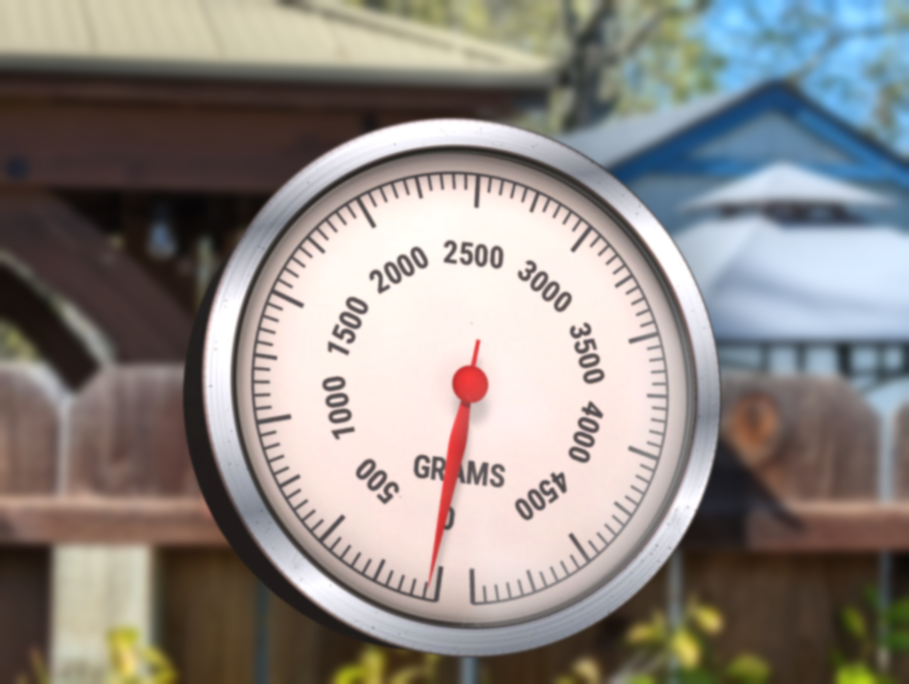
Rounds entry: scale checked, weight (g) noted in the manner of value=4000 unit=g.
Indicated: value=50 unit=g
